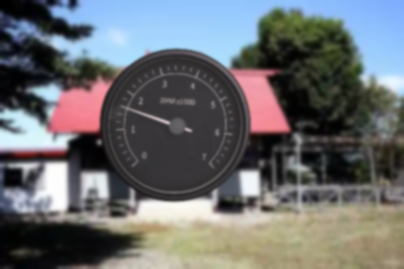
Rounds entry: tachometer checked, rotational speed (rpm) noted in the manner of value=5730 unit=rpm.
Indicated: value=1600 unit=rpm
